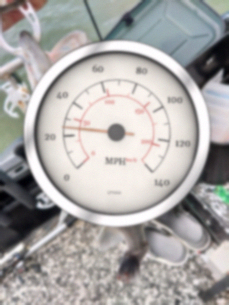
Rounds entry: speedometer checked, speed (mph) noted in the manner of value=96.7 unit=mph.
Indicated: value=25 unit=mph
